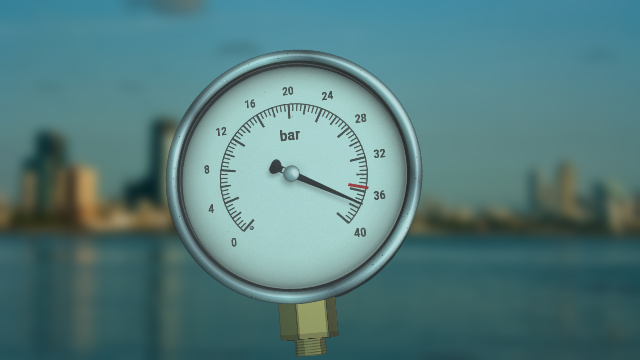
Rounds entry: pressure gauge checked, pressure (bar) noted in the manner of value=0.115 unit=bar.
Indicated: value=37.5 unit=bar
